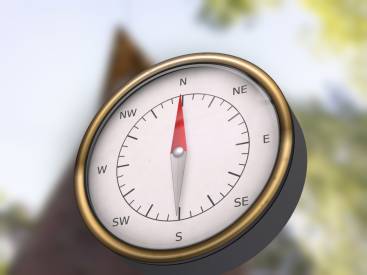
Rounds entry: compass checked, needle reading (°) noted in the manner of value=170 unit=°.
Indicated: value=0 unit=°
